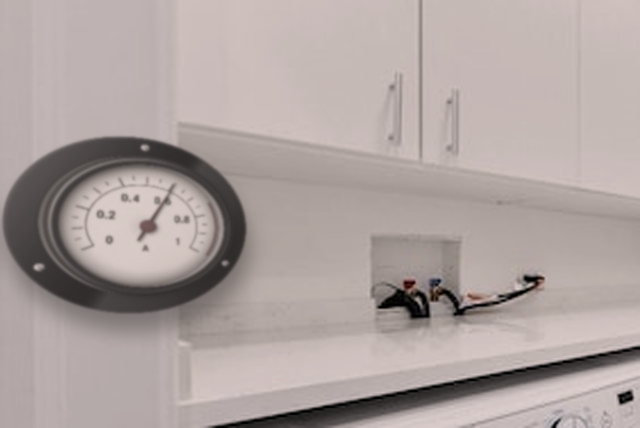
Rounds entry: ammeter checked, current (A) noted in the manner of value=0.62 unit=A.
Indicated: value=0.6 unit=A
